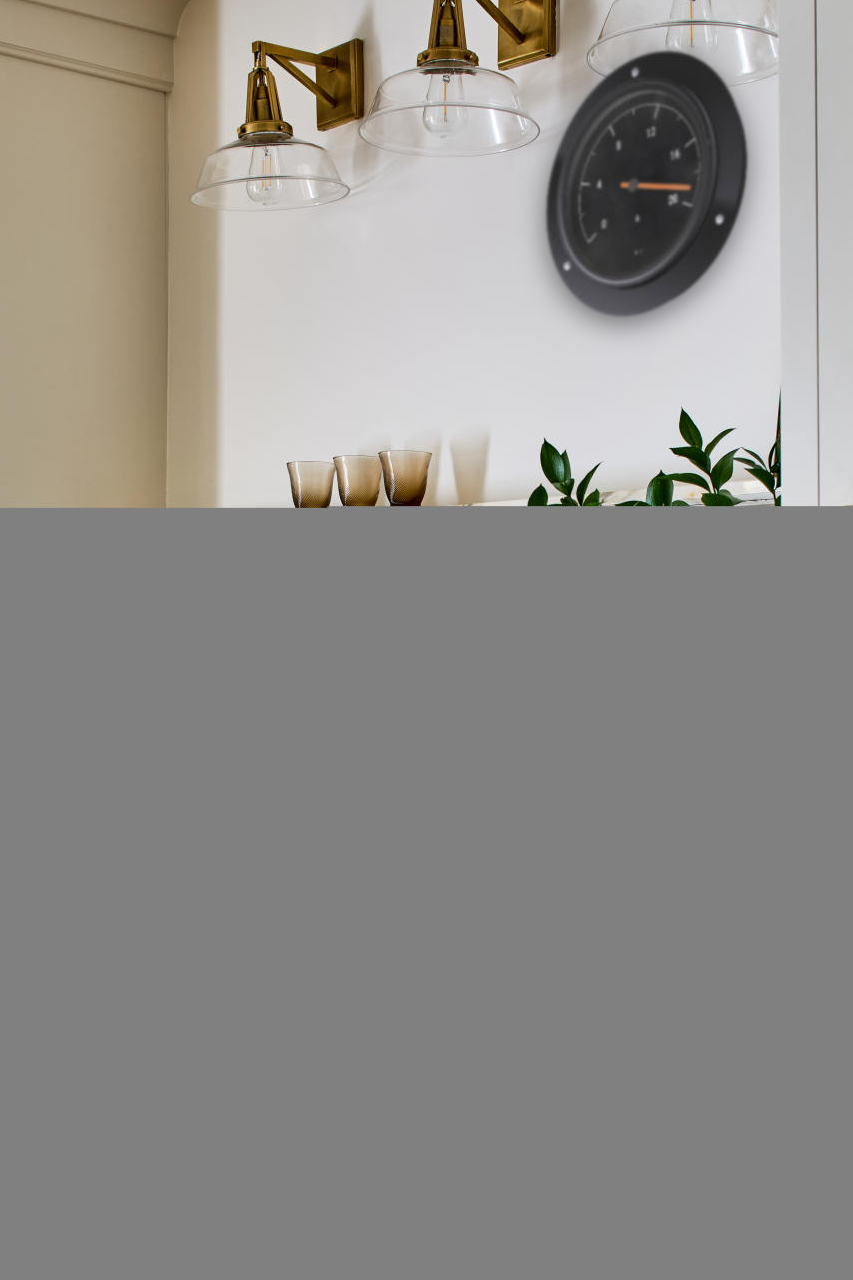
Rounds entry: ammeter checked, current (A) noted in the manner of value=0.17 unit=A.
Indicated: value=19 unit=A
